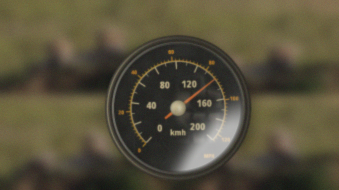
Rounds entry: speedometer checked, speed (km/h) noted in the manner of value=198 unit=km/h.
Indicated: value=140 unit=km/h
